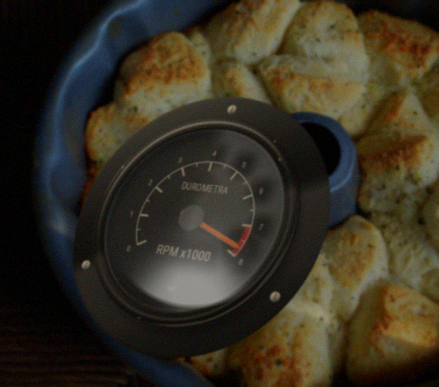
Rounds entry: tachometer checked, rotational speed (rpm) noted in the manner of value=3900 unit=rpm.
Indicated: value=7750 unit=rpm
